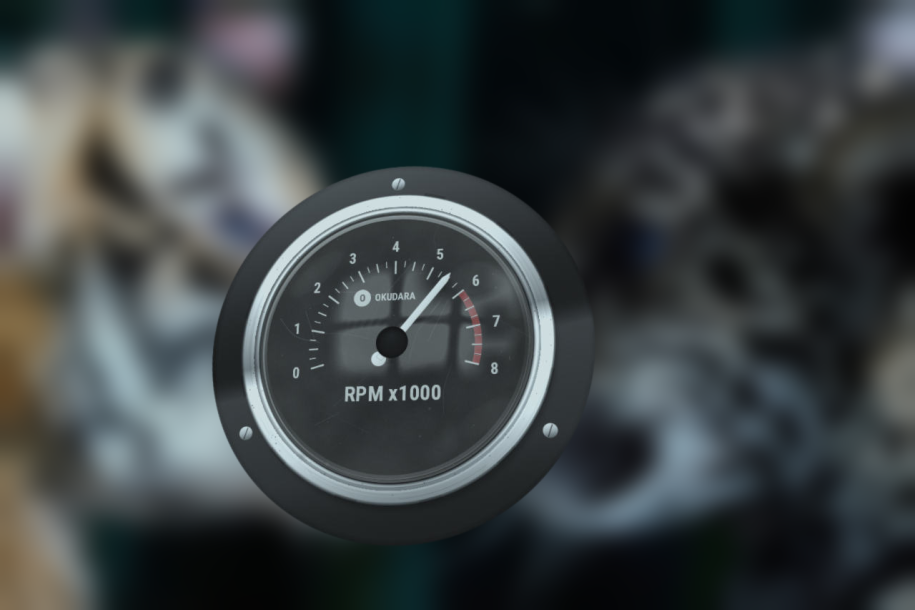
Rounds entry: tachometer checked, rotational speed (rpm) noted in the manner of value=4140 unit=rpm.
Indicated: value=5500 unit=rpm
